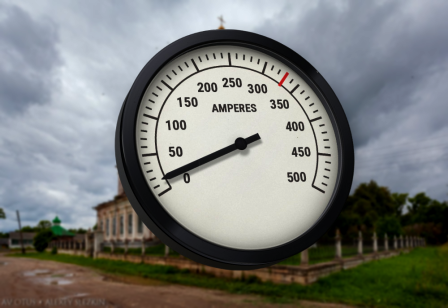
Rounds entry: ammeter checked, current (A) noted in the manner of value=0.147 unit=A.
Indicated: value=15 unit=A
